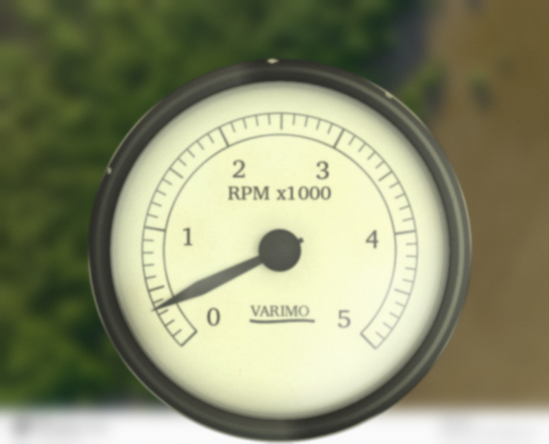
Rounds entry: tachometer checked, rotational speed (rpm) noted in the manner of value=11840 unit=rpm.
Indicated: value=350 unit=rpm
